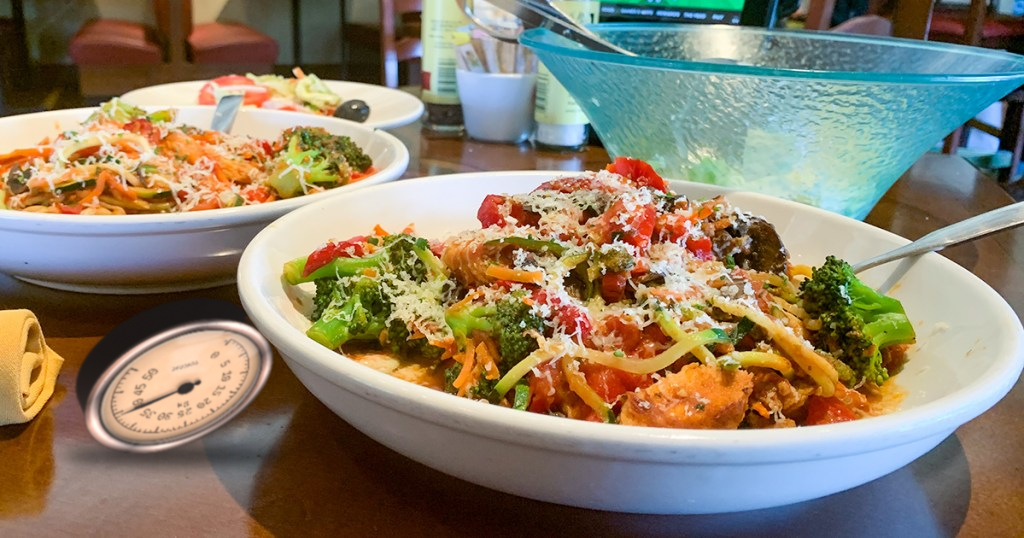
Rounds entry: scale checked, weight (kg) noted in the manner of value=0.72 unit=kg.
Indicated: value=40 unit=kg
